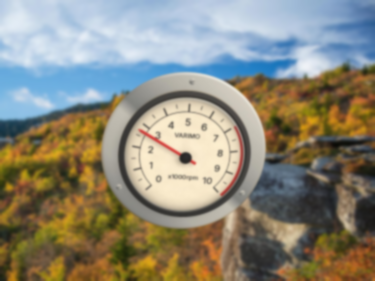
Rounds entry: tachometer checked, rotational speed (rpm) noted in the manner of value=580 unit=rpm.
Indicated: value=2750 unit=rpm
